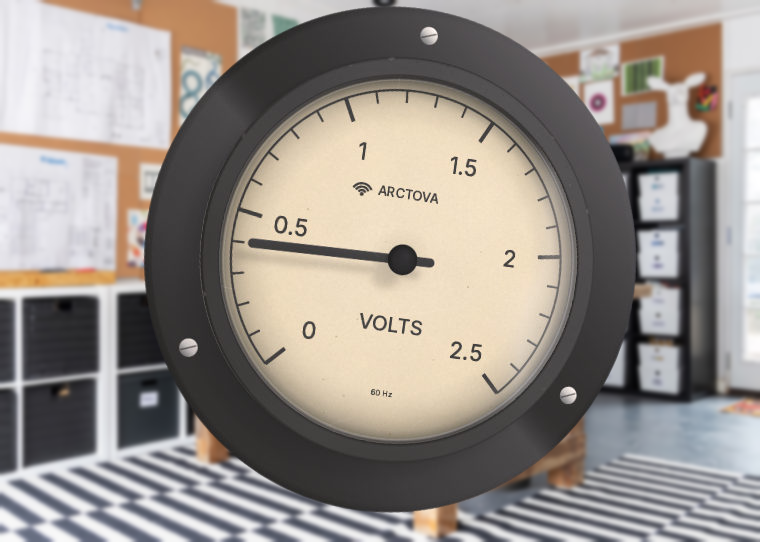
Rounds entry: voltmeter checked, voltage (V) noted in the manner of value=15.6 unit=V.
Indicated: value=0.4 unit=V
